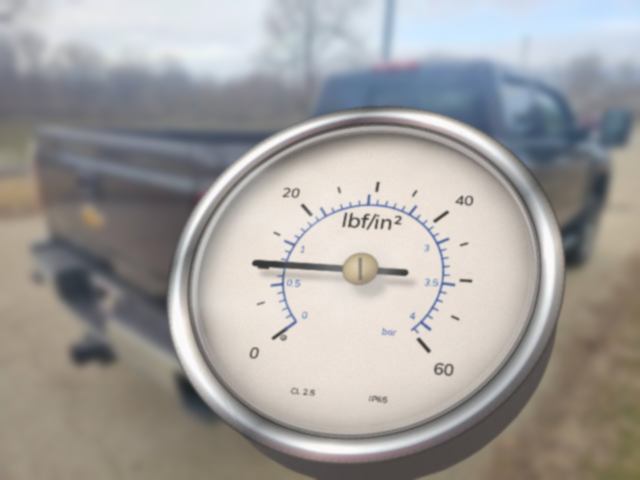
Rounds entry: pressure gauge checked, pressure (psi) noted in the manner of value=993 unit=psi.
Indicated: value=10 unit=psi
